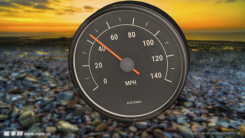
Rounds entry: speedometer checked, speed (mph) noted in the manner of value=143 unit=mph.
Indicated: value=45 unit=mph
